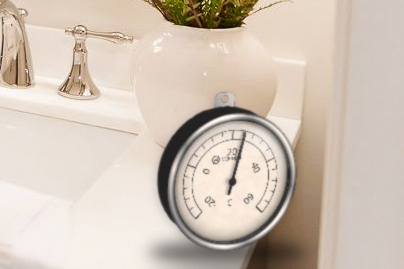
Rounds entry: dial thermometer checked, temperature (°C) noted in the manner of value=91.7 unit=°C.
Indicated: value=24 unit=°C
